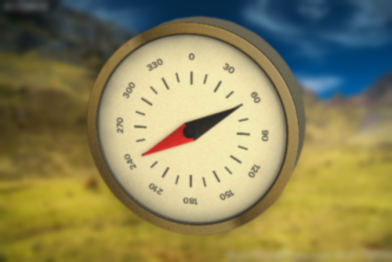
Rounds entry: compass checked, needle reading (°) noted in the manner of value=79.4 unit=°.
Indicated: value=240 unit=°
